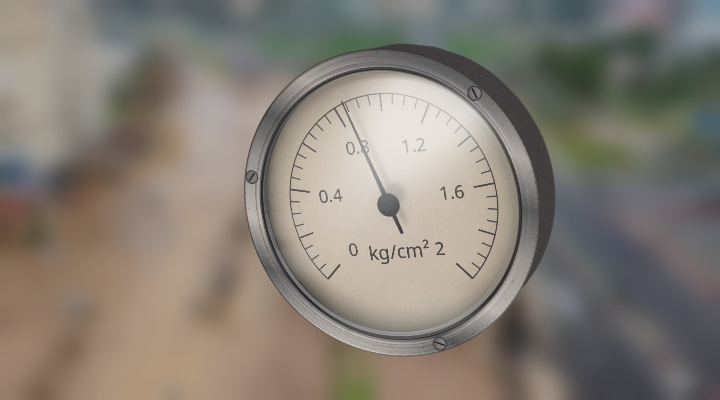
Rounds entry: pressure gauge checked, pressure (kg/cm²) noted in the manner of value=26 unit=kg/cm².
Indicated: value=0.85 unit=kg/cm²
